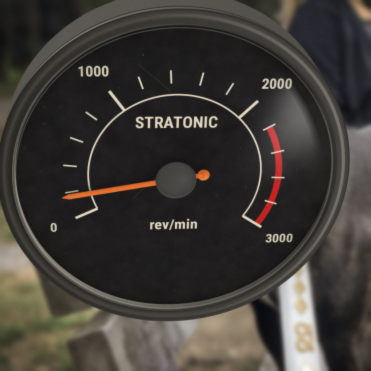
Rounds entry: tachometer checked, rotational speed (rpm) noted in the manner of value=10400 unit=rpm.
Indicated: value=200 unit=rpm
